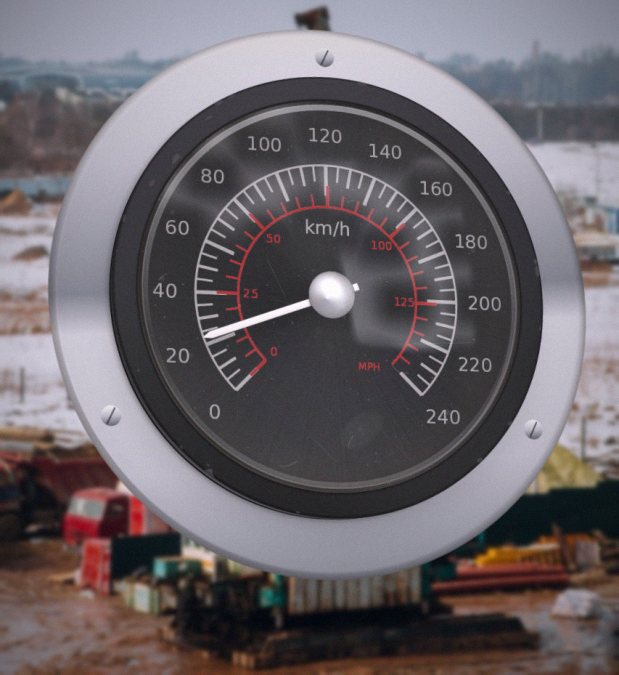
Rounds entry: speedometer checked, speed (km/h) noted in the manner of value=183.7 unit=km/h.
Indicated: value=22.5 unit=km/h
